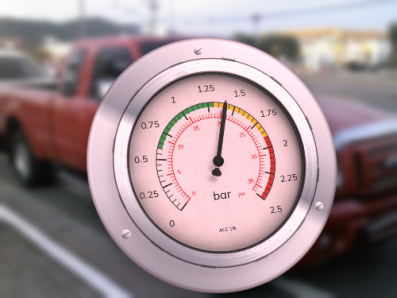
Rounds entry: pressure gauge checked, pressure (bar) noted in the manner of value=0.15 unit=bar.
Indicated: value=1.4 unit=bar
